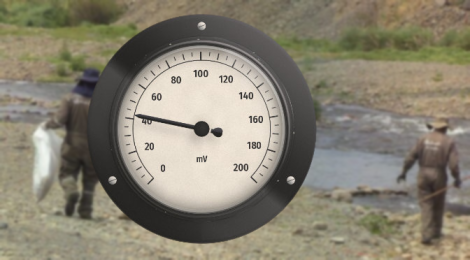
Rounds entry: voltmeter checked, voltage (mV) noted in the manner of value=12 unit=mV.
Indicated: value=42.5 unit=mV
